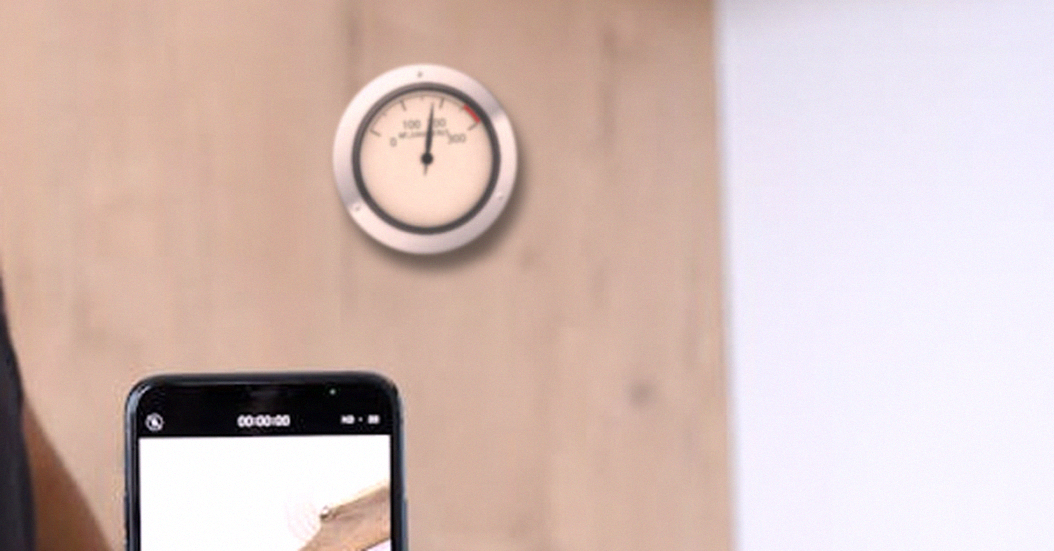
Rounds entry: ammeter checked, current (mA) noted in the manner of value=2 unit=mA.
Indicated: value=175 unit=mA
